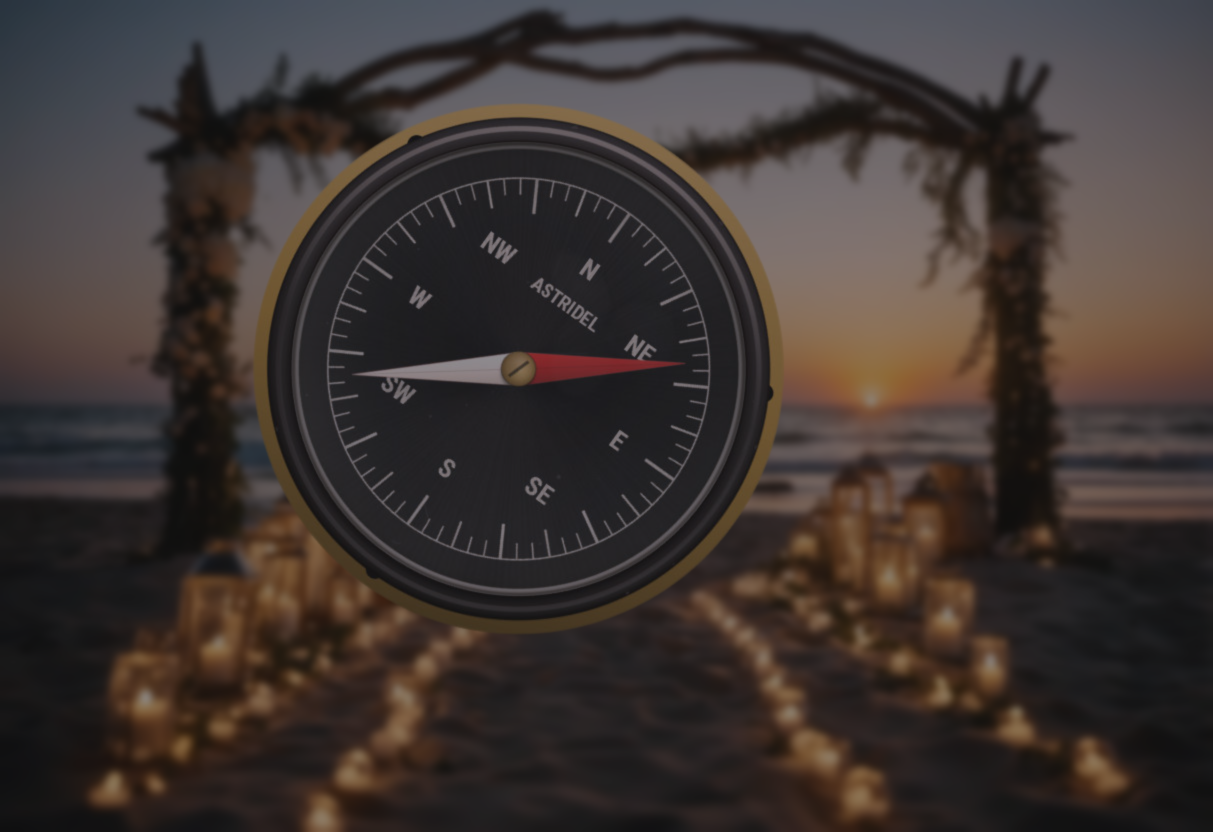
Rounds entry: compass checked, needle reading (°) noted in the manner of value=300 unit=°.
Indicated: value=52.5 unit=°
